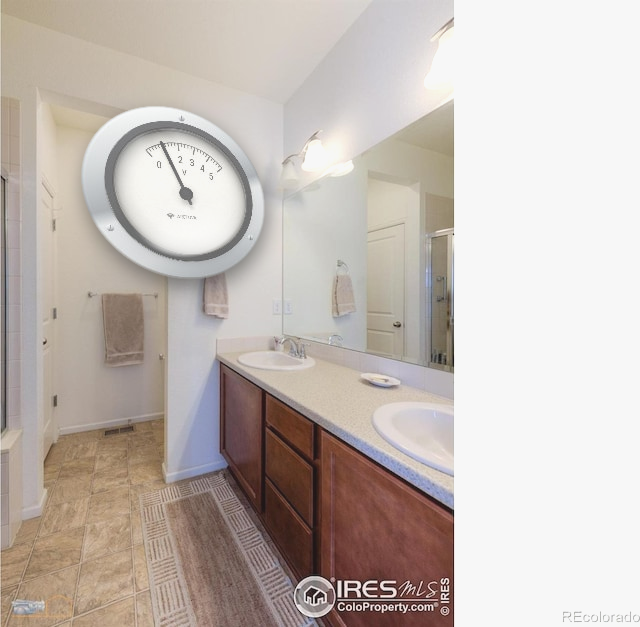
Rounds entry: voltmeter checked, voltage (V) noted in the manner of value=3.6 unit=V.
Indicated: value=1 unit=V
